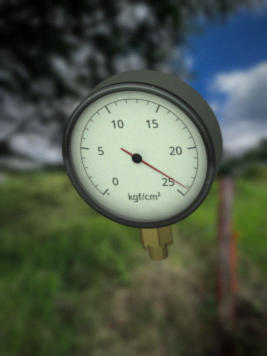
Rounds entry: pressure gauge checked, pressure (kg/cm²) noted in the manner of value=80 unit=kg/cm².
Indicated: value=24 unit=kg/cm²
